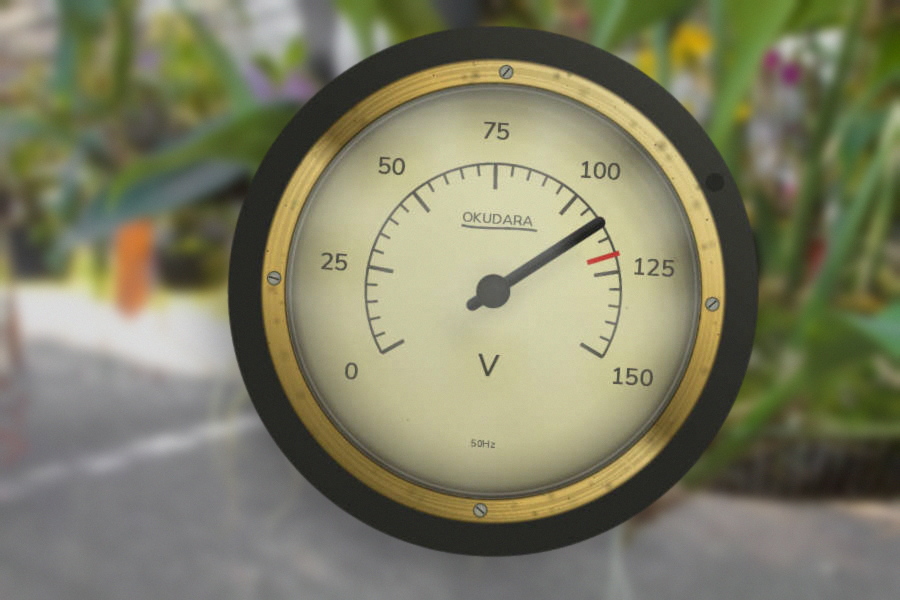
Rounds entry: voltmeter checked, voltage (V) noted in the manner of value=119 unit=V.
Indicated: value=110 unit=V
